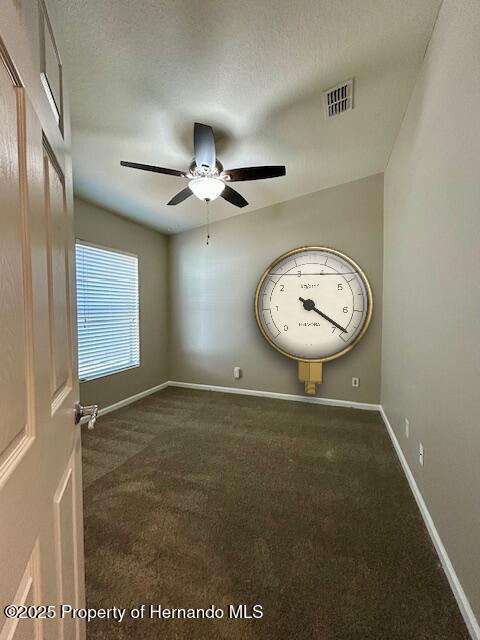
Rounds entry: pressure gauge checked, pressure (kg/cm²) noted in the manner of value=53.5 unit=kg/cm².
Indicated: value=6.75 unit=kg/cm²
